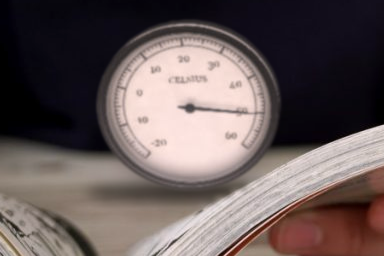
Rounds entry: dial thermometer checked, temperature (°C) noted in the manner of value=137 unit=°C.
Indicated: value=50 unit=°C
